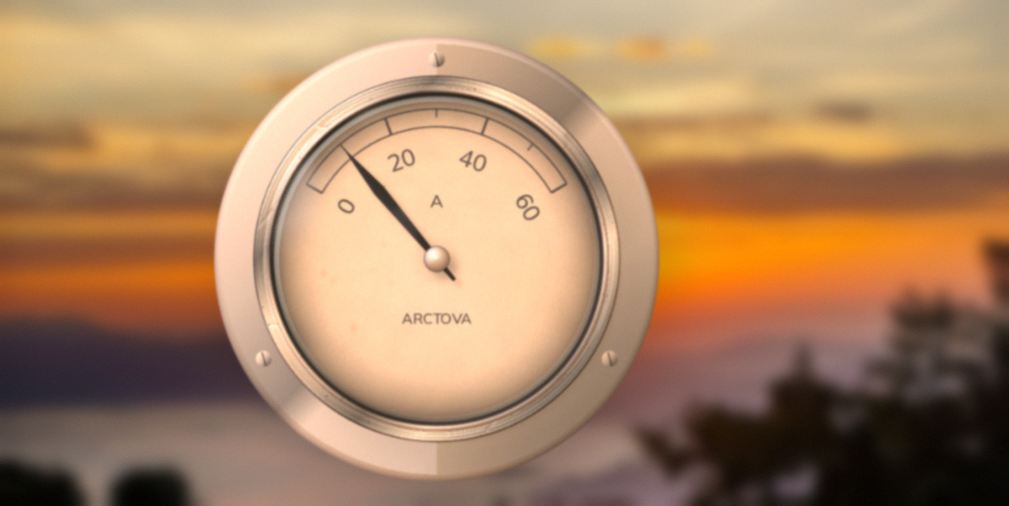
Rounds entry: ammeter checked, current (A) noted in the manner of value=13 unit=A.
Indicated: value=10 unit=A
